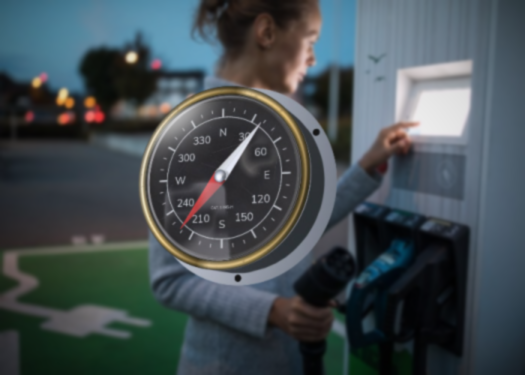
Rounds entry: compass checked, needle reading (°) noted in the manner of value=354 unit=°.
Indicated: value=220 unit=°
